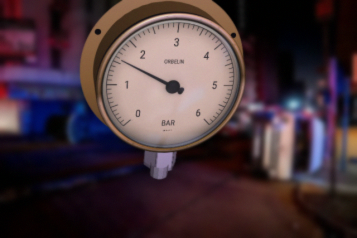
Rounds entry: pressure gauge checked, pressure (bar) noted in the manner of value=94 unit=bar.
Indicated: value=1.6 unit=bar
